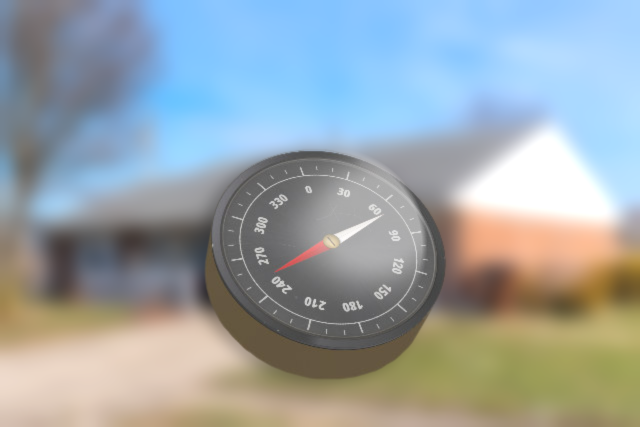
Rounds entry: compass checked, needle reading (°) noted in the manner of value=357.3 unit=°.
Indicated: value=250 unit=°
